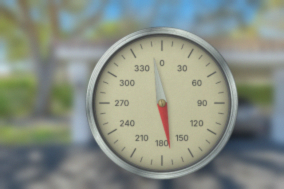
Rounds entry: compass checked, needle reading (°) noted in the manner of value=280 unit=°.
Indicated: value=170 unit=°
